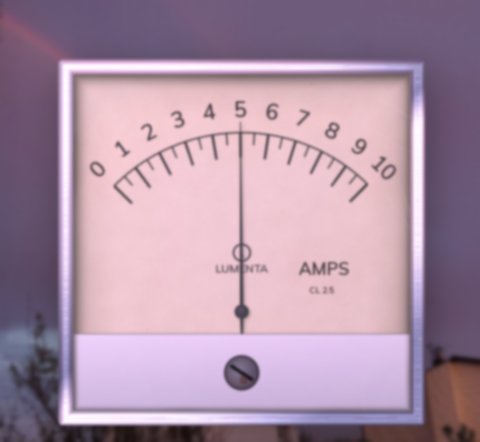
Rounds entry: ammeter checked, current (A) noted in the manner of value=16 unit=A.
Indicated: value=5 unit=A
